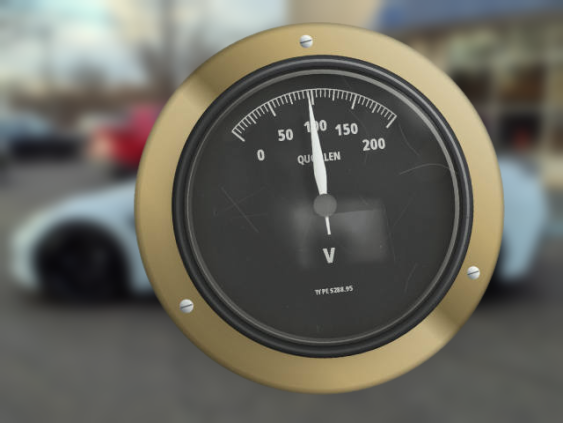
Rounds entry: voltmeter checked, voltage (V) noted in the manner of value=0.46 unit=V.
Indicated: value=95 unit=V
